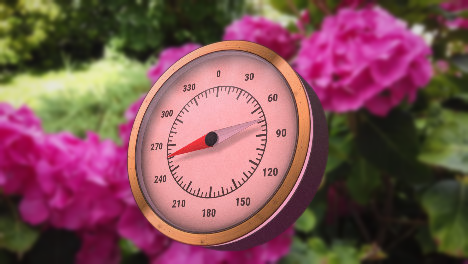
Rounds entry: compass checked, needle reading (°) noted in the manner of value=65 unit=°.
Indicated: value=255 unit=°
